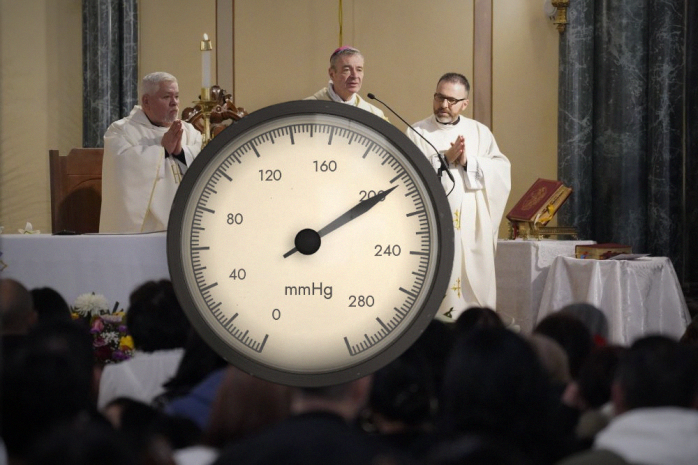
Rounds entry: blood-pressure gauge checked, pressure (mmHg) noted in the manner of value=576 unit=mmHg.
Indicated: value=204 unit=mmHg
